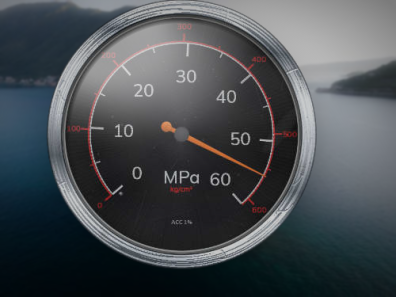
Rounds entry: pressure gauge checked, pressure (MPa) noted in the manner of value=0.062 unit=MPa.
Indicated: value=55 unit=MPa
